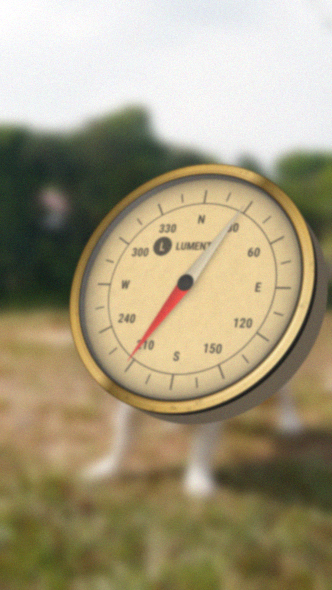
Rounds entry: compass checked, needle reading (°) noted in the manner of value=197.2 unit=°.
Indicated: value=210 unit=°
